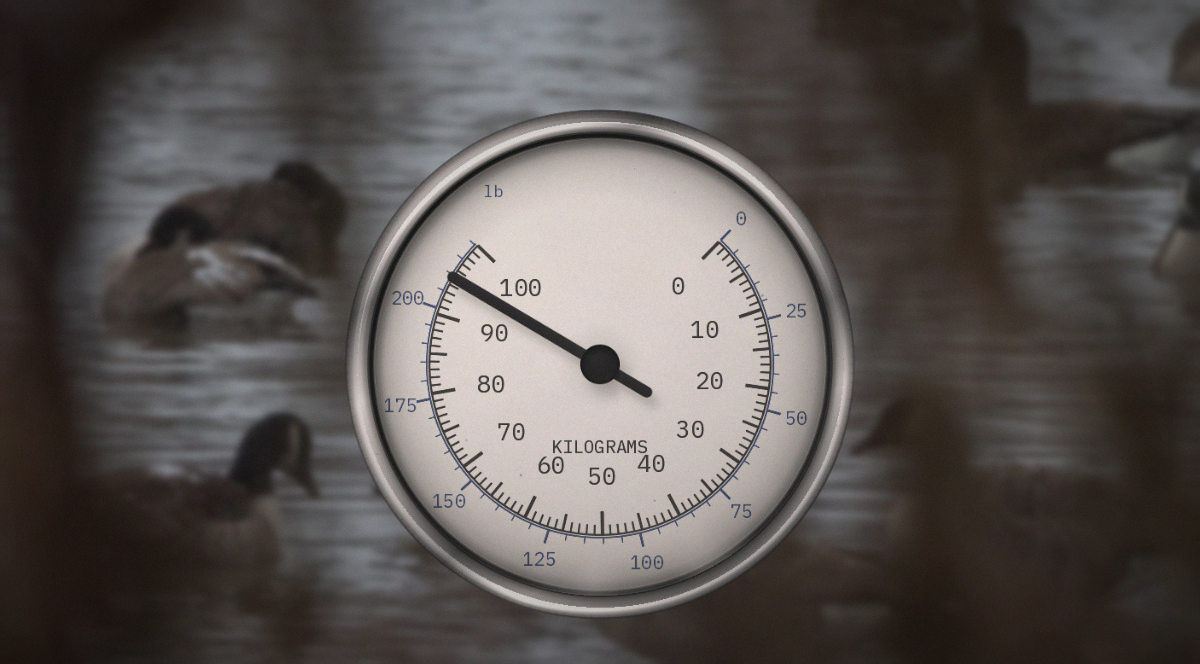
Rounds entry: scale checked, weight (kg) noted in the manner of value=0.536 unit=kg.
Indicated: value=95 unit=kg
